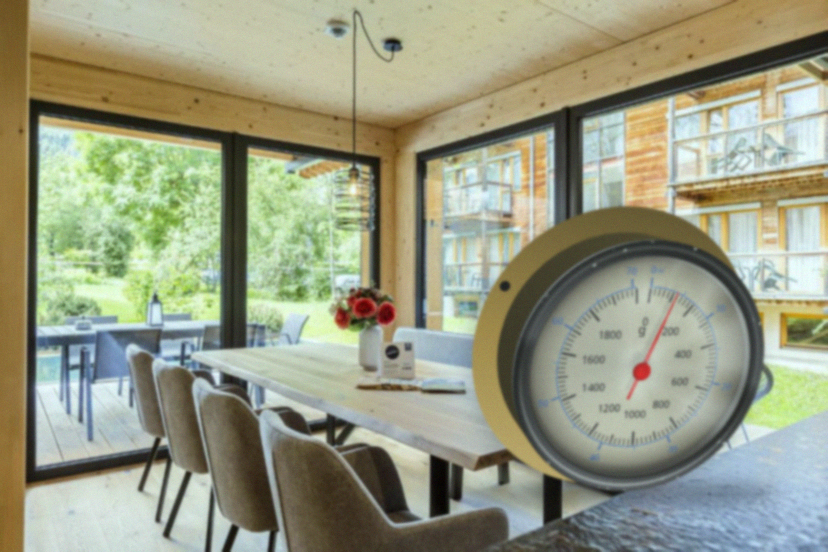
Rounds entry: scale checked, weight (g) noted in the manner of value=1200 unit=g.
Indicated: value=100 unit=g
